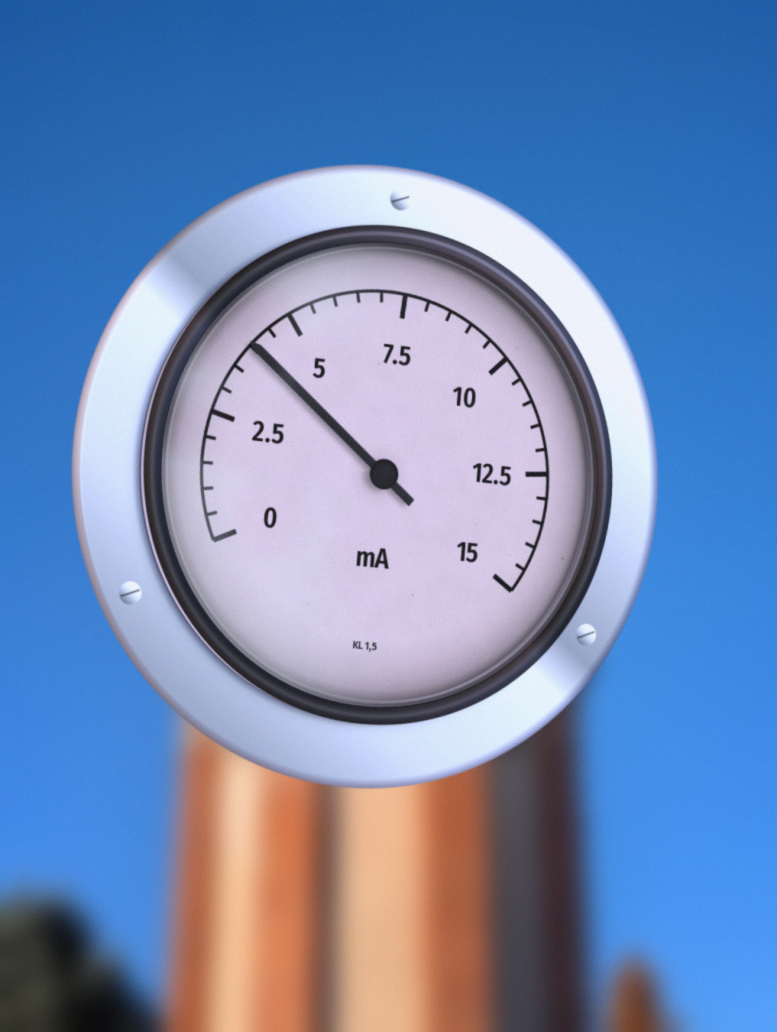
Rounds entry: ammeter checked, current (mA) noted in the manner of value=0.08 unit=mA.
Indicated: value=4 unit=mA
